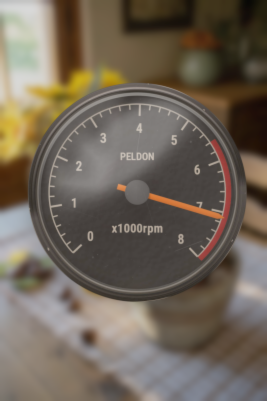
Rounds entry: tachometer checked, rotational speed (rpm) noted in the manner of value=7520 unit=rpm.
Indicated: value=7100 unit=rpm
